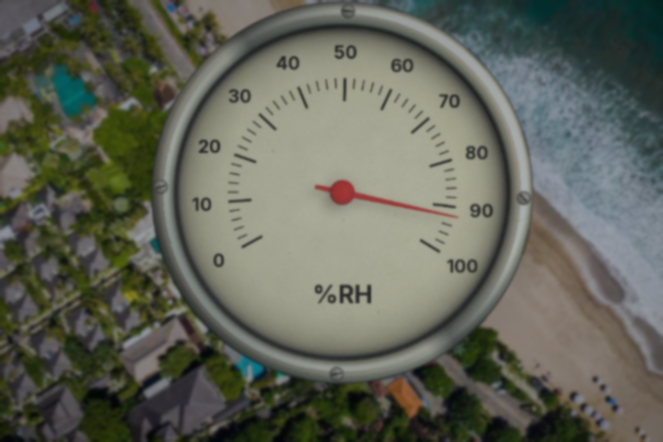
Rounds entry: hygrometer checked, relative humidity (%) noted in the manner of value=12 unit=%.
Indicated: value=92 unit=%
